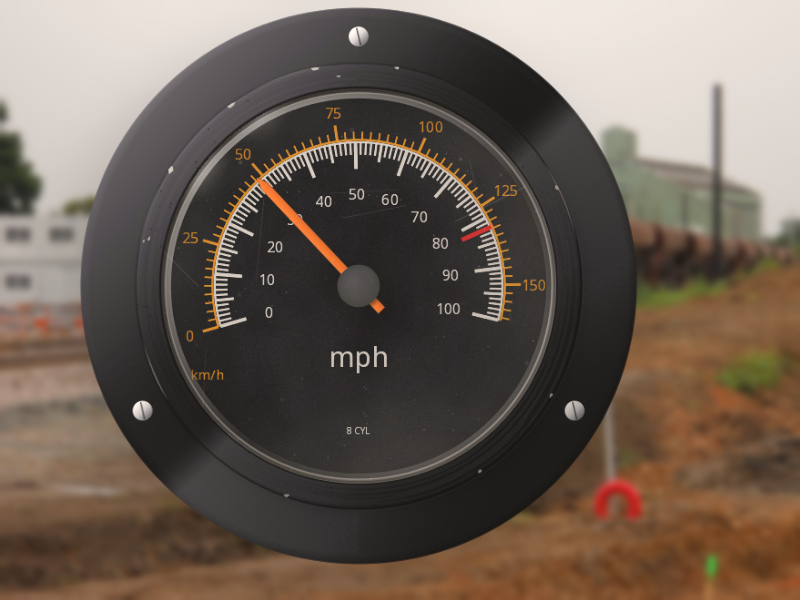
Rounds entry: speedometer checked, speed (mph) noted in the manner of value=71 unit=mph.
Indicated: value=30 unit=mph
